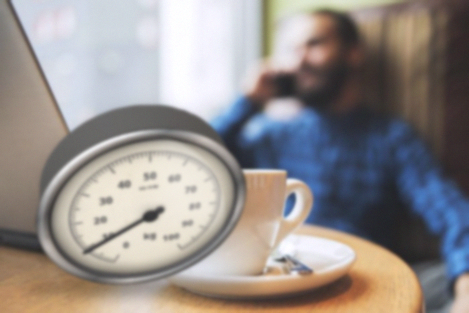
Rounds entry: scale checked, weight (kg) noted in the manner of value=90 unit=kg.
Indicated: value=10 unit=kg
